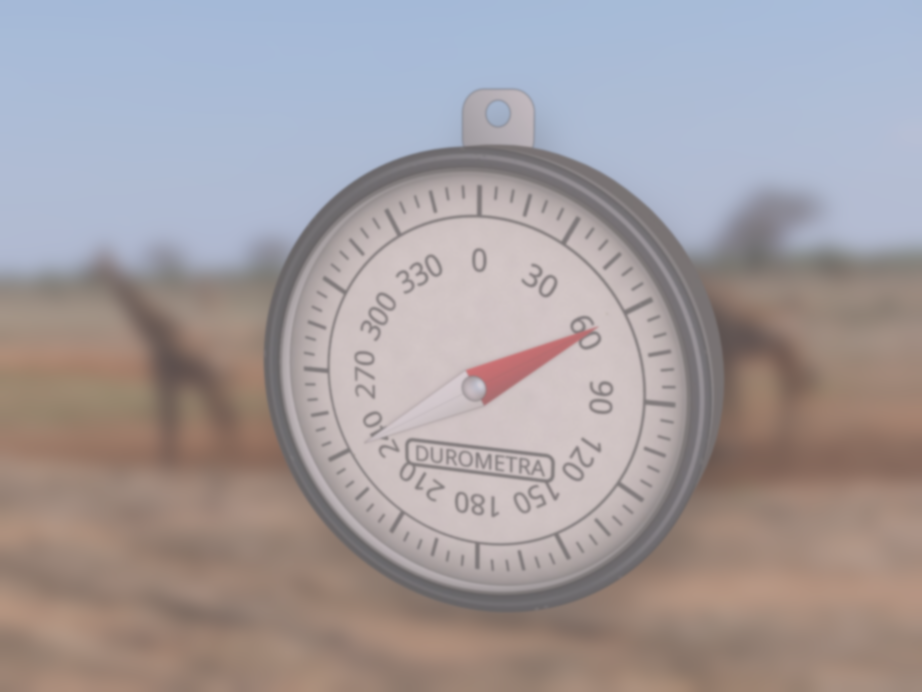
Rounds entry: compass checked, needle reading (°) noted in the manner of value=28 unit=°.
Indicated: value=60 unit=°
